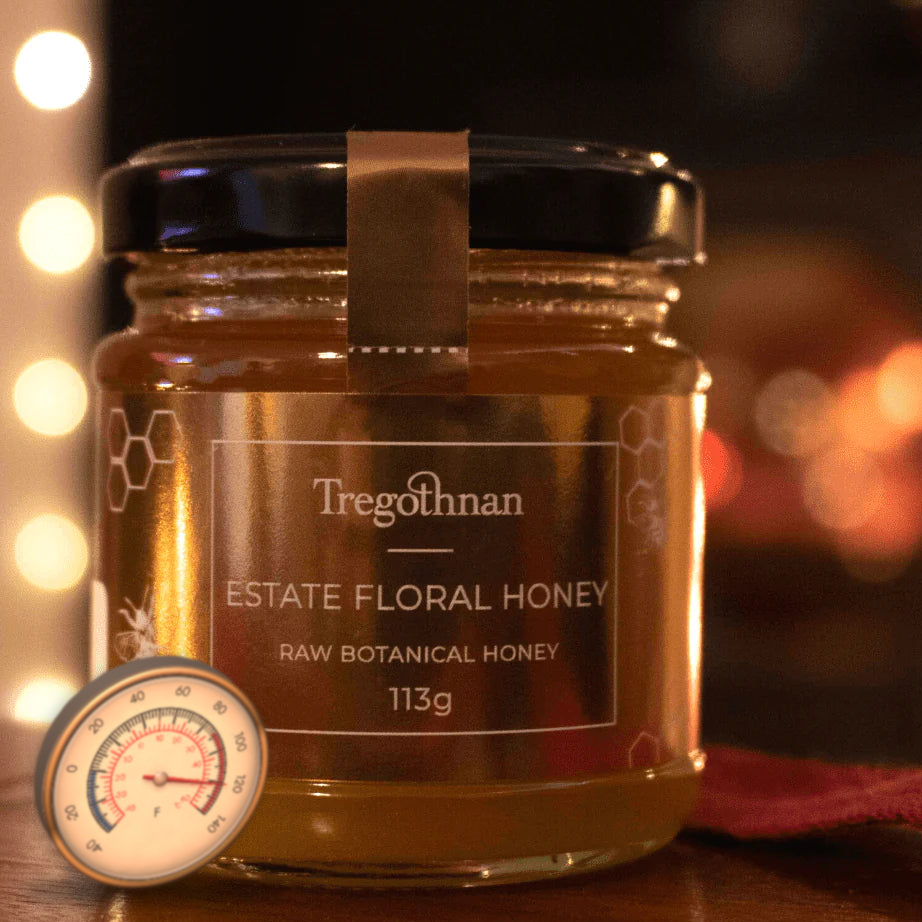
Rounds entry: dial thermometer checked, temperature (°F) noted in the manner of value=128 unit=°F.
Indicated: value=120 unit=°F
